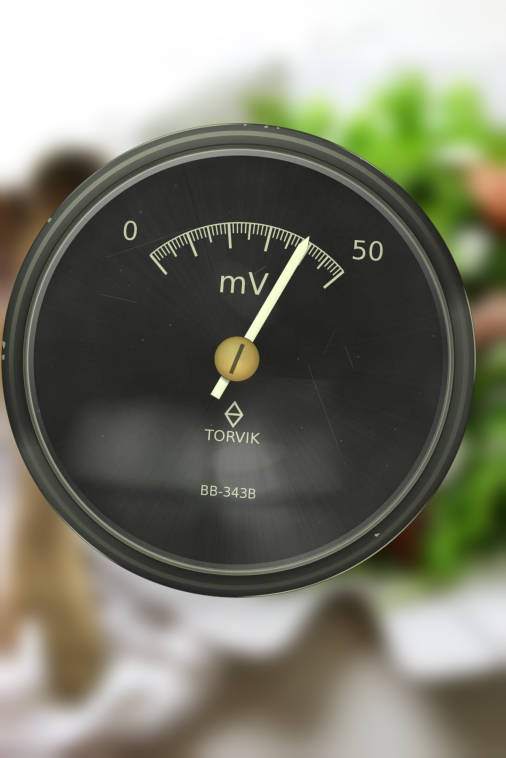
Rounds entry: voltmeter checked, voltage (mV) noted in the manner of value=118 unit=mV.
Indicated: value=39 unit=mV
